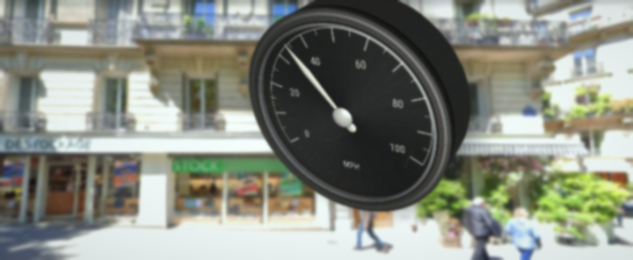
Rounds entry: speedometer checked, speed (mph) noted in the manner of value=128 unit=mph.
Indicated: value=35 unit=mph
